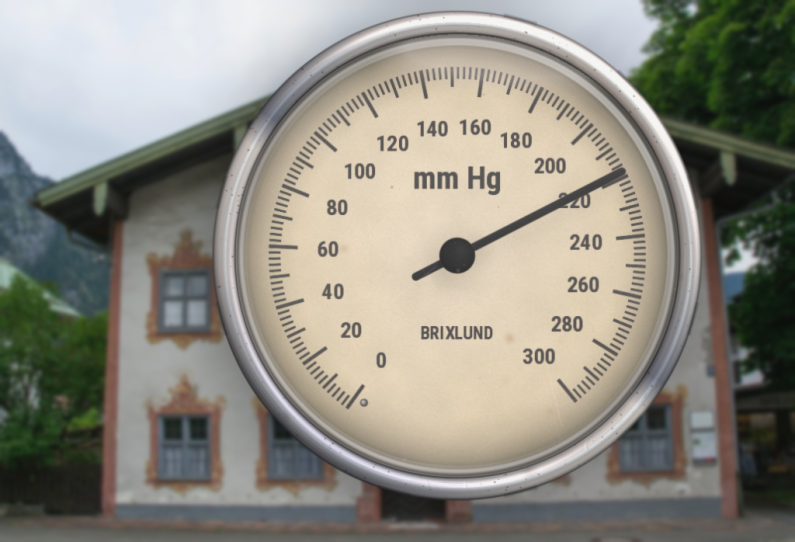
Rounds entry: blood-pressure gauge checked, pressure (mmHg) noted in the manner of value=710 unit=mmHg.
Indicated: value=218 unit=mmHg
